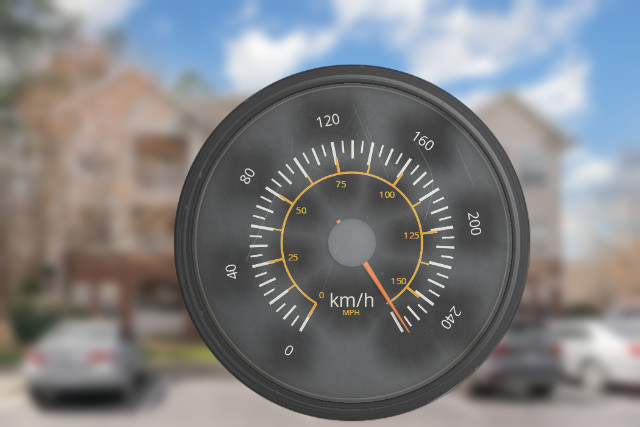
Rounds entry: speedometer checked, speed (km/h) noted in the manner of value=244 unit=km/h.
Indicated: value=257.5 unit=km/h
